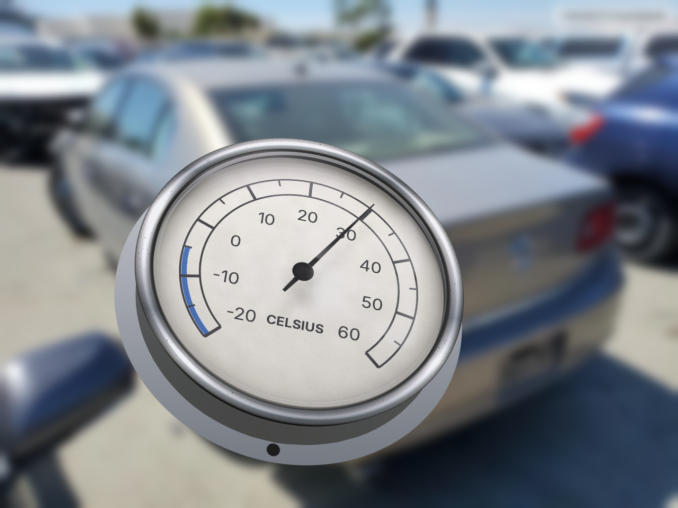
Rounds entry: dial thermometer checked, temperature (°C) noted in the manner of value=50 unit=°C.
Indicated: value=30 unit=°C
